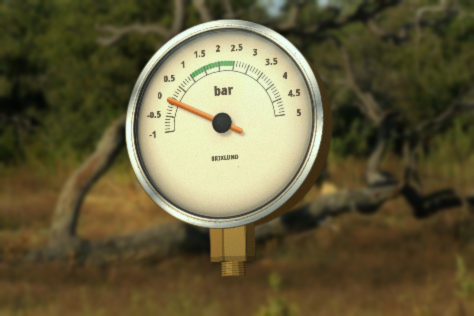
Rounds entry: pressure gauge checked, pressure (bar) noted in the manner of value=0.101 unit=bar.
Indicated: value=0 unit=bar
